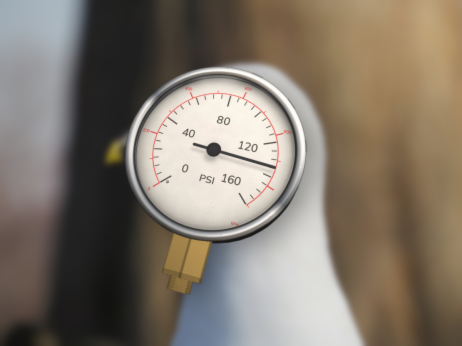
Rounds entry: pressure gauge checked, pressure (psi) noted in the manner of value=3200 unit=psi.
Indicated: value=135 unit=psi
